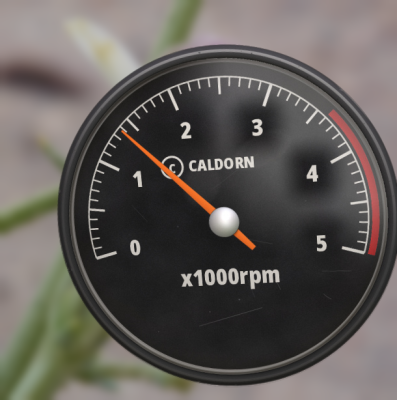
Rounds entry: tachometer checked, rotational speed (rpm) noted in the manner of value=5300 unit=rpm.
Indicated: value=1400 unit=rpm
